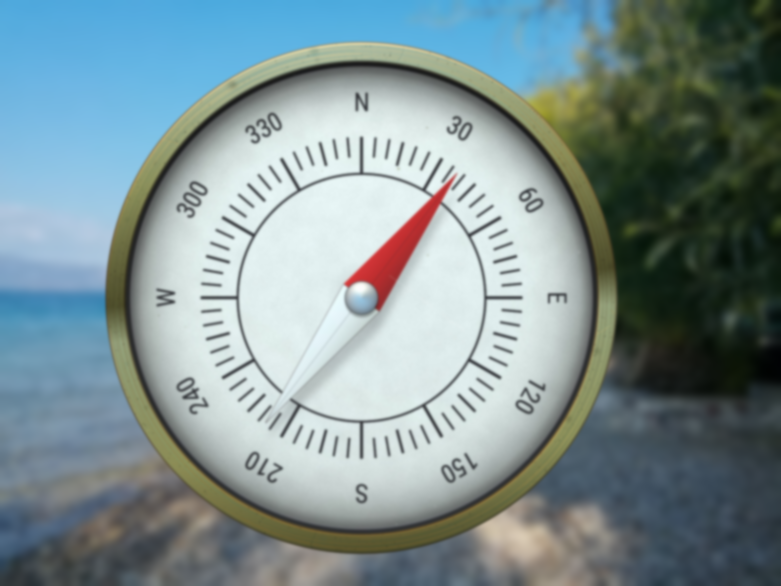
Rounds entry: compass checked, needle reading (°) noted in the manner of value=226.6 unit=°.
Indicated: value=37.5 unit=°
